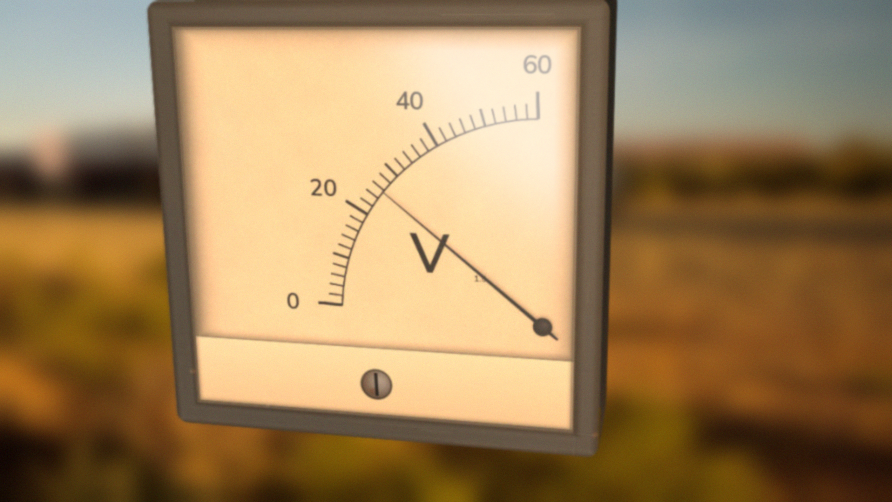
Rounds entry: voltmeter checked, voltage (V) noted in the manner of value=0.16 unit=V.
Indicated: value=26 unit=V
